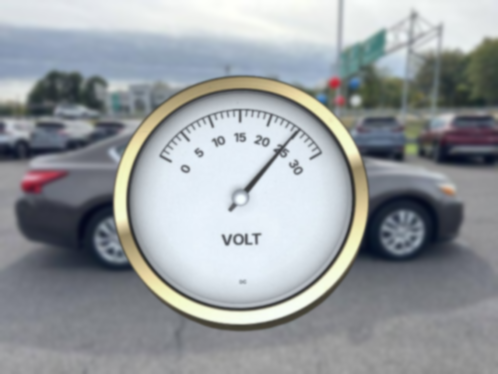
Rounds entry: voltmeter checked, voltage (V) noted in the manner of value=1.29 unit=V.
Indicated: value=25 unit=V
